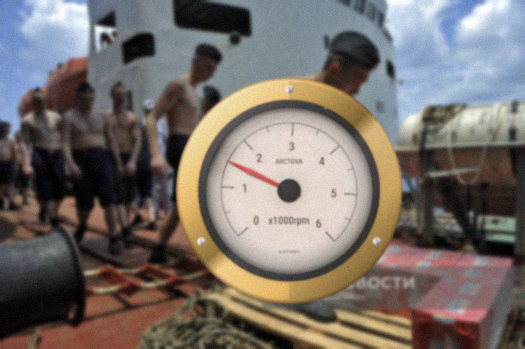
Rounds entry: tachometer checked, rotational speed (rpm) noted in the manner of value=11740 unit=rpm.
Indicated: value=1500 unit=rpm
